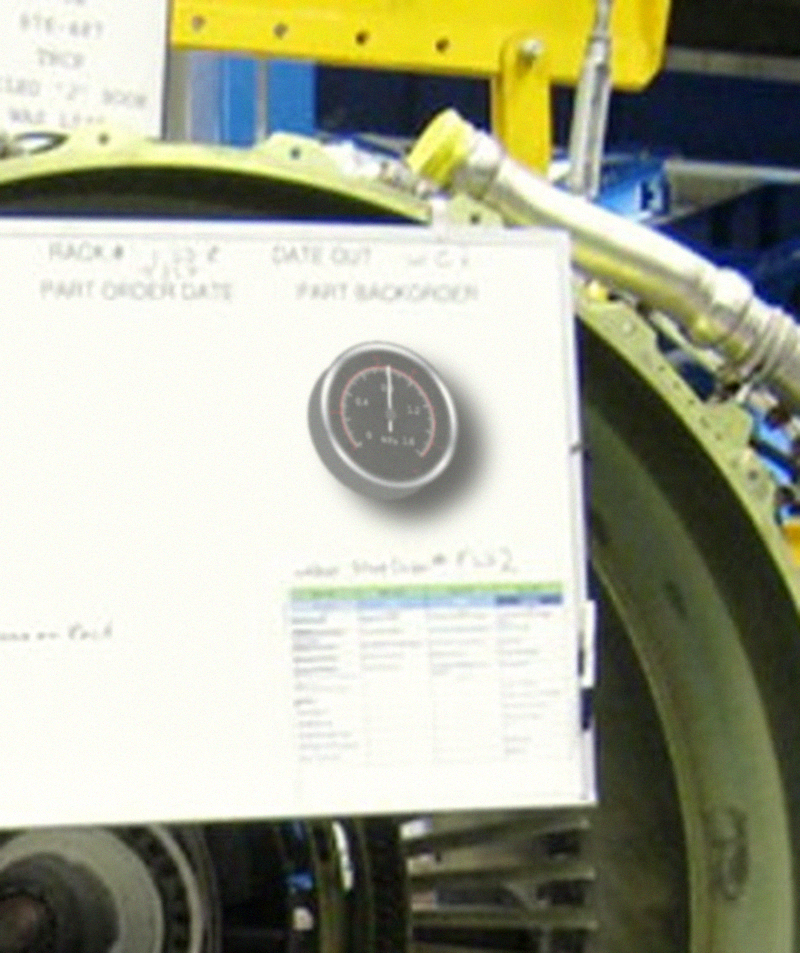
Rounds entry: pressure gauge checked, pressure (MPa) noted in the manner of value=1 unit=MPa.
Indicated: value=0.8 unit=MPa
